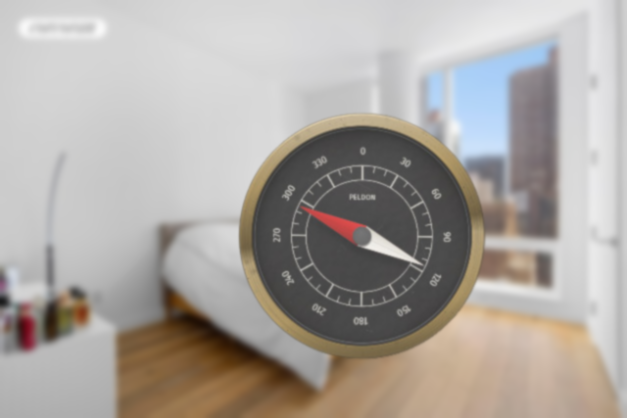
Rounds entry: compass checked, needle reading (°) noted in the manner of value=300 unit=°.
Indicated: value=295 unit=°
